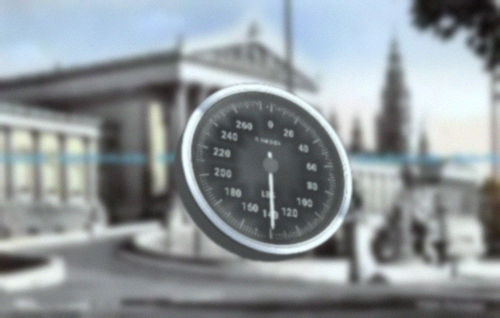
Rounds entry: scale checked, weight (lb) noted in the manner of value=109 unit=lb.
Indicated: value=140 unit=lb
